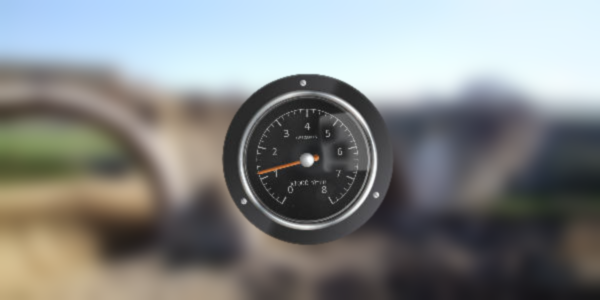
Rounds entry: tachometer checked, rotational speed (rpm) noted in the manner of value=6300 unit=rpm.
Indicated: value=1200 unit=rpm
